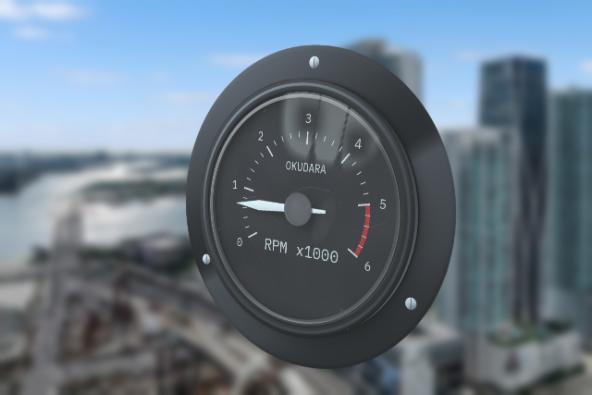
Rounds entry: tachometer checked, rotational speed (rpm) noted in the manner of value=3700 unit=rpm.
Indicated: value=700 unit=rpm
